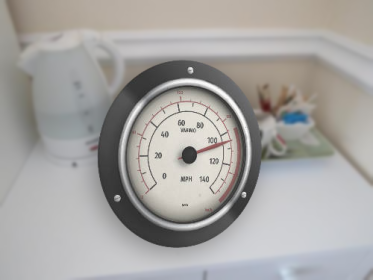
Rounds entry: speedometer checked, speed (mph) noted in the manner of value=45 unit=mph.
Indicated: value=105 unit=mph
